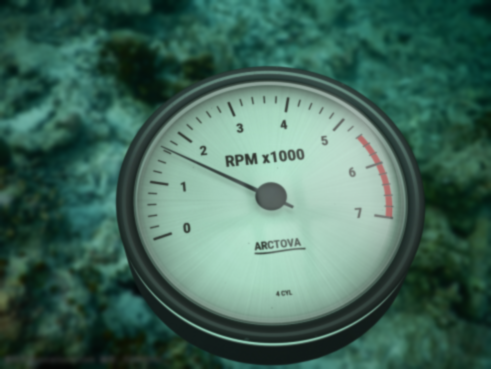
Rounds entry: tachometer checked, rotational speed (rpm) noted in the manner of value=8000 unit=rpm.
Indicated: value=1600 unit=rpm
